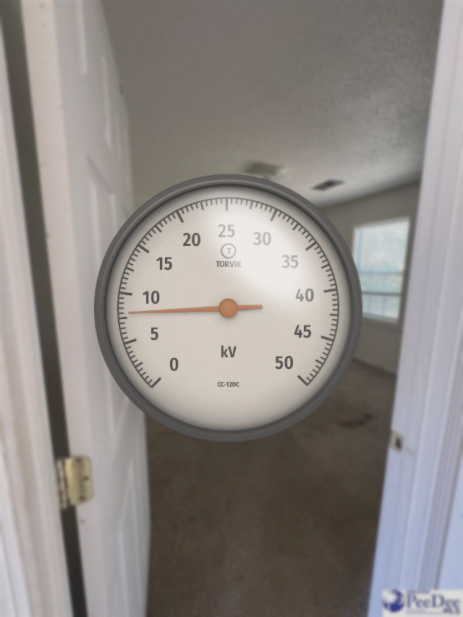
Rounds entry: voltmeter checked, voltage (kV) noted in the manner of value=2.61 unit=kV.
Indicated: value=8 unit=kV
